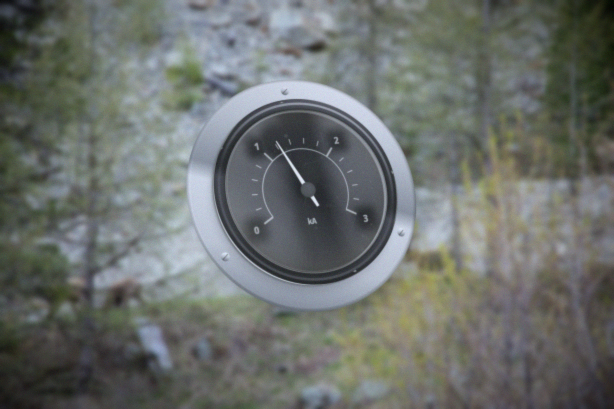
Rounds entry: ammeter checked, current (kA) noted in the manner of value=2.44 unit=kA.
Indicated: value=1.2 unit=kA
